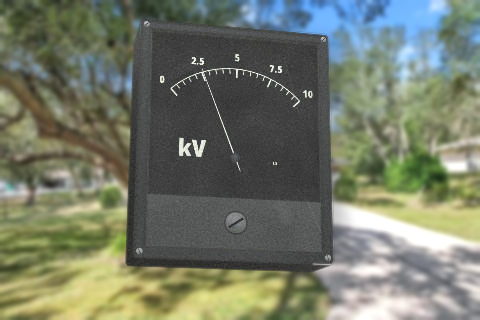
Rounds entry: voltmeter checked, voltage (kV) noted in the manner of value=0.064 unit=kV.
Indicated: value=2.5 unit=kV
